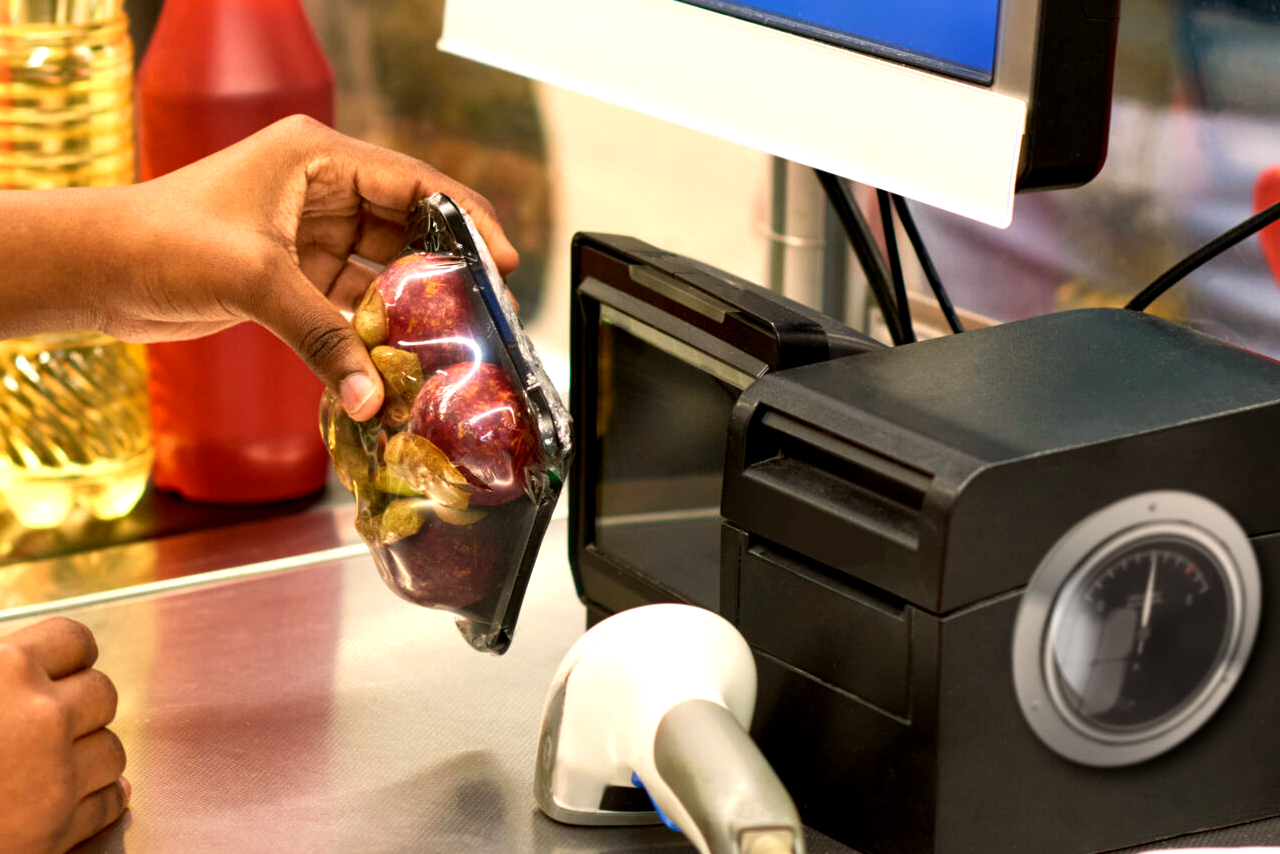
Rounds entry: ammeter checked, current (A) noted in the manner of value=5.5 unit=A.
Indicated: value=2.5 unit=A
